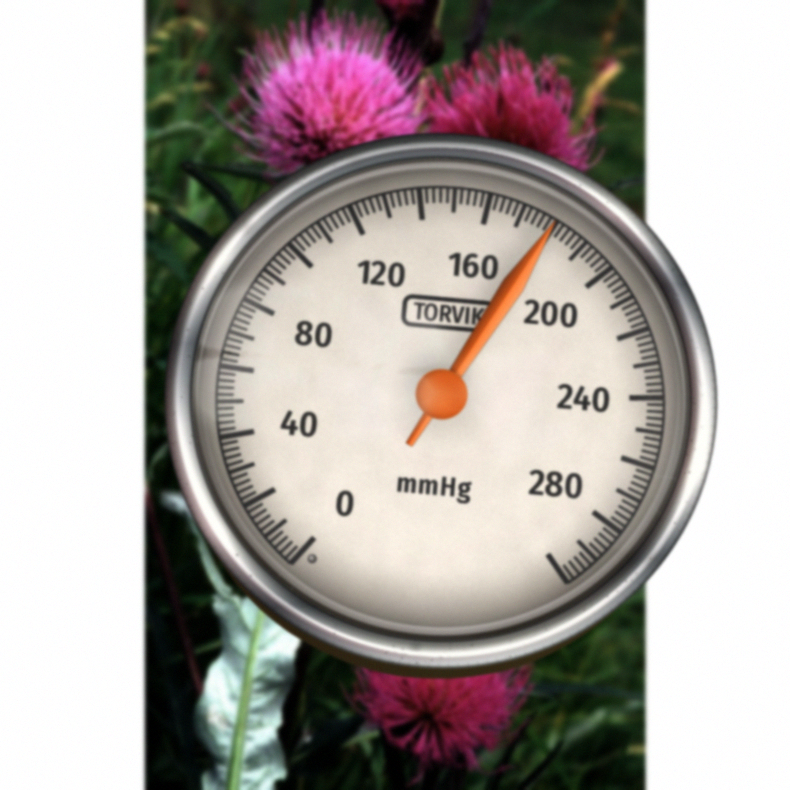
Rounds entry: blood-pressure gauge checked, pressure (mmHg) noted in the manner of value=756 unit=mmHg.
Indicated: value=180 unit=mmHg
